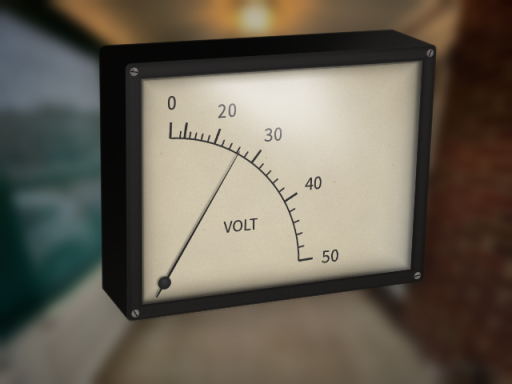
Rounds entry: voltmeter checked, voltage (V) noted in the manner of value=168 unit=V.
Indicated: value=26 unit=V
